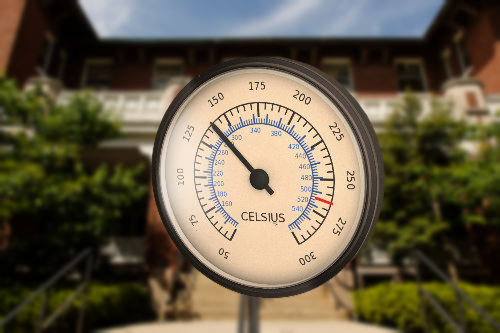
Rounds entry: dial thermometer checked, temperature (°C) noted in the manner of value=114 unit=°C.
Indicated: value=140 unit=°C
